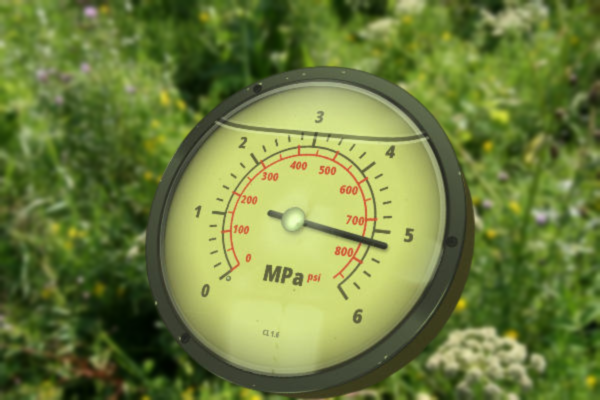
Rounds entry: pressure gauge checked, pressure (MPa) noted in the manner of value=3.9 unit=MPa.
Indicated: value=5.2 unit=MPa
